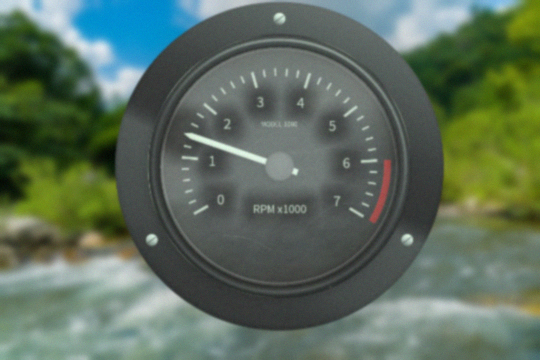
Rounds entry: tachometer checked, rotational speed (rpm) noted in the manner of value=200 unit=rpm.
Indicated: value=1400 unit=rpm
